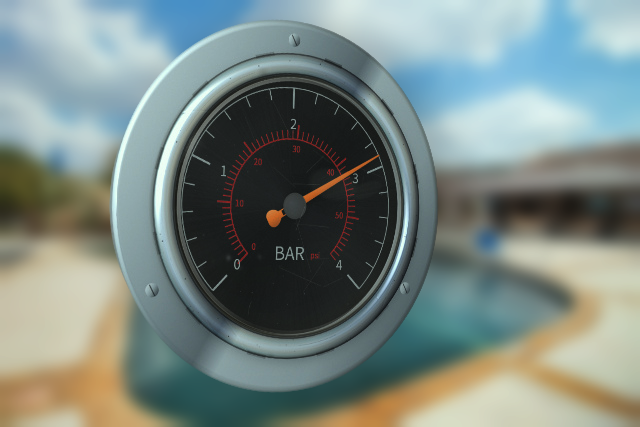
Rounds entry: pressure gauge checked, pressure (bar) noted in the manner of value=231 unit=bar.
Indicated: value=2.9 unit=bar
